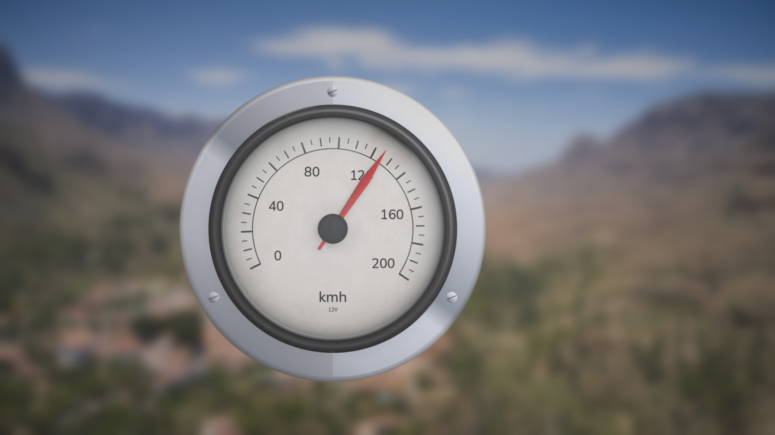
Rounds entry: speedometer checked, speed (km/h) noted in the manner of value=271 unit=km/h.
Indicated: value=125 unit=km/h
